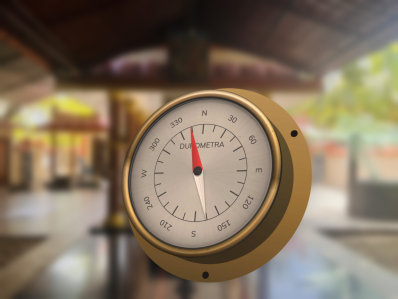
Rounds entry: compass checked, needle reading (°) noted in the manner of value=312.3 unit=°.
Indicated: value=345 unit=°
